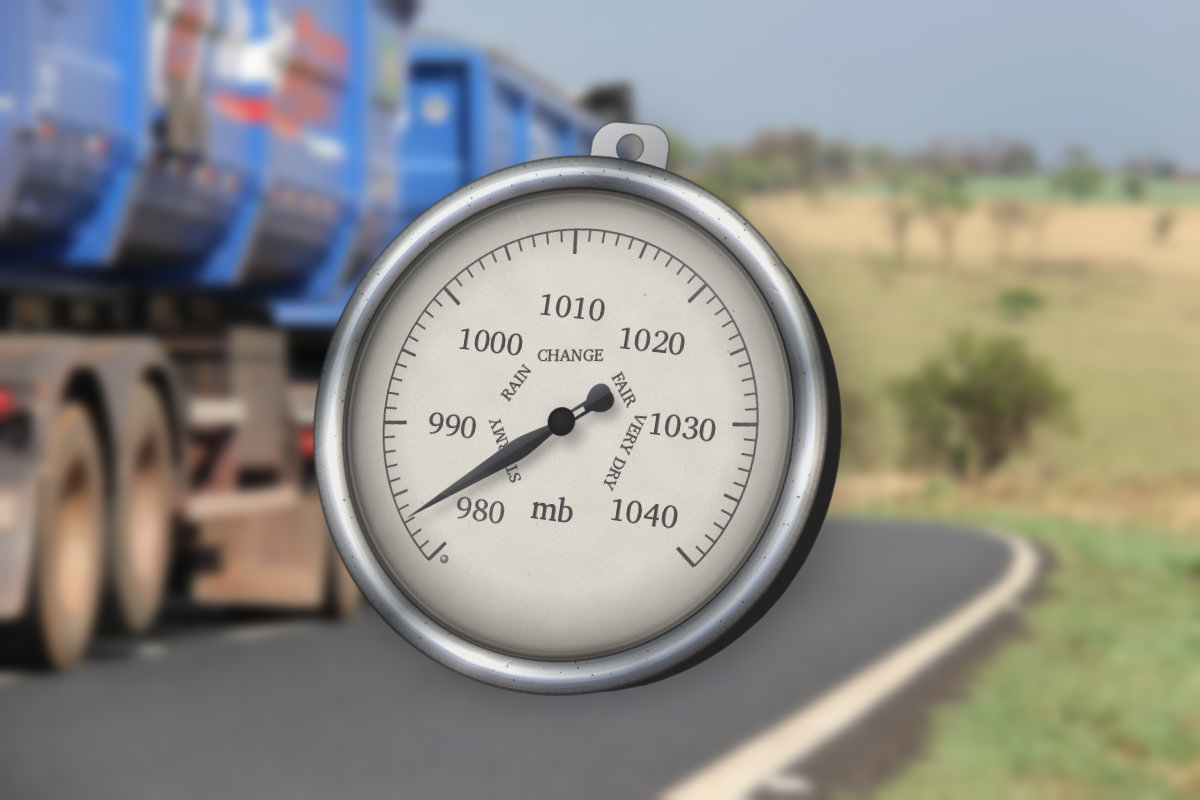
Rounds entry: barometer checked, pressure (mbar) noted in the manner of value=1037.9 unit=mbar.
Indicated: value=983 unit=mbar
